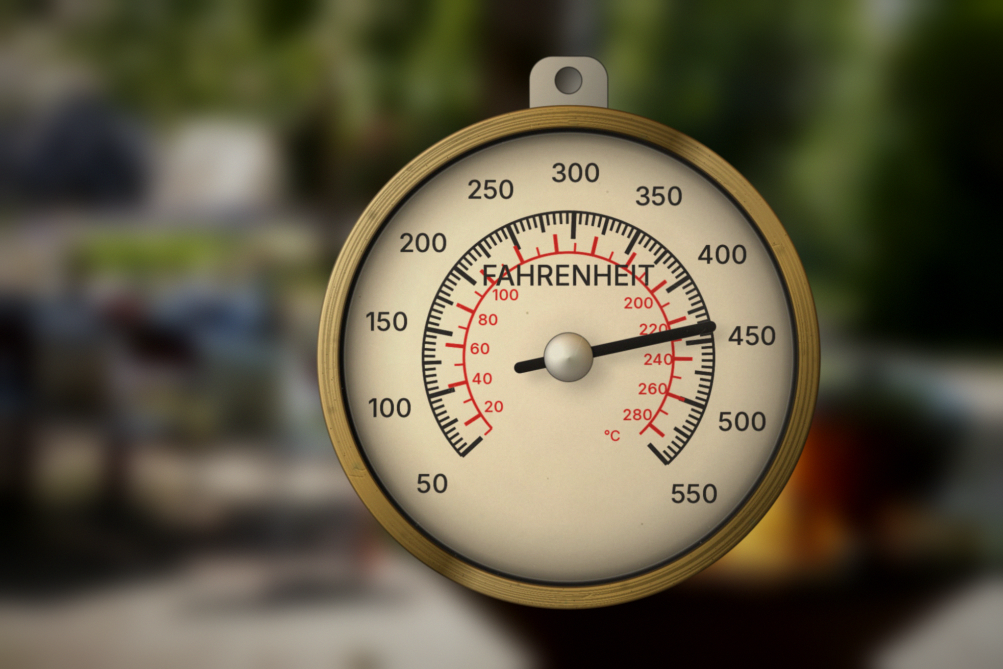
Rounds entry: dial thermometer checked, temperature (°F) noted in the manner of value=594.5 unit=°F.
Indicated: value=440 unit=°F
